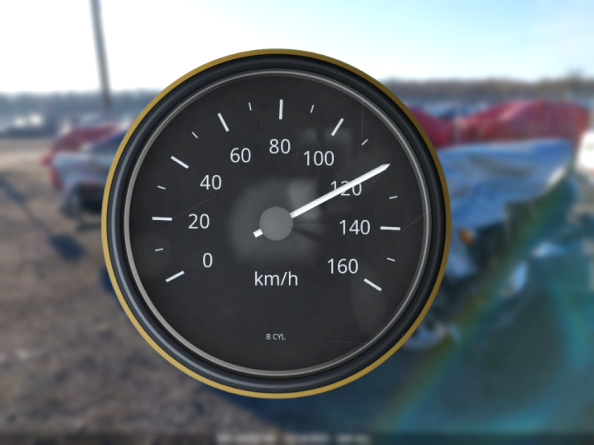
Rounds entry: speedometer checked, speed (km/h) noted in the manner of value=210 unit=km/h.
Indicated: value=120 unit=km/h
